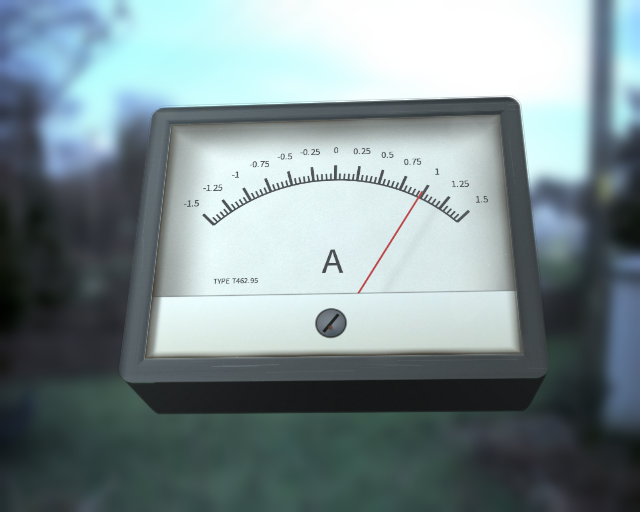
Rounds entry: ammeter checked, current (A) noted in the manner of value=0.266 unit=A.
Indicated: value=1 unit=A
